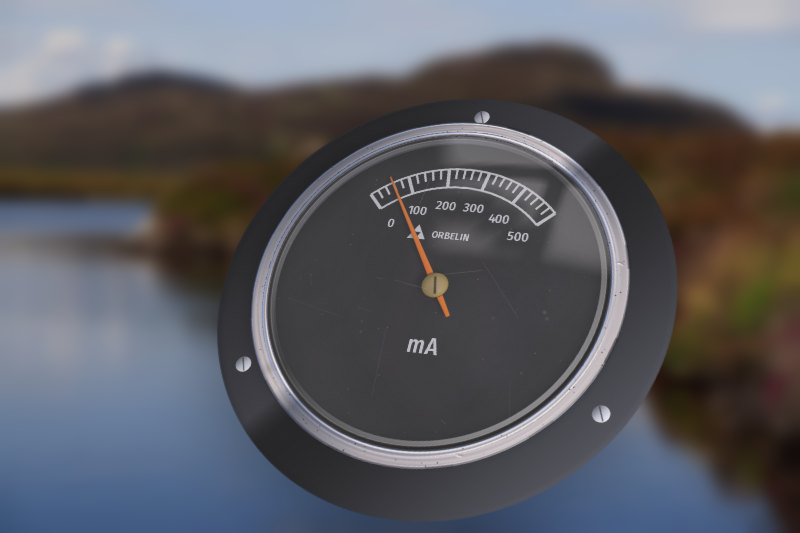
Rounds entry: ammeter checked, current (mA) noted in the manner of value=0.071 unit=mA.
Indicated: value=60 unit=mA
